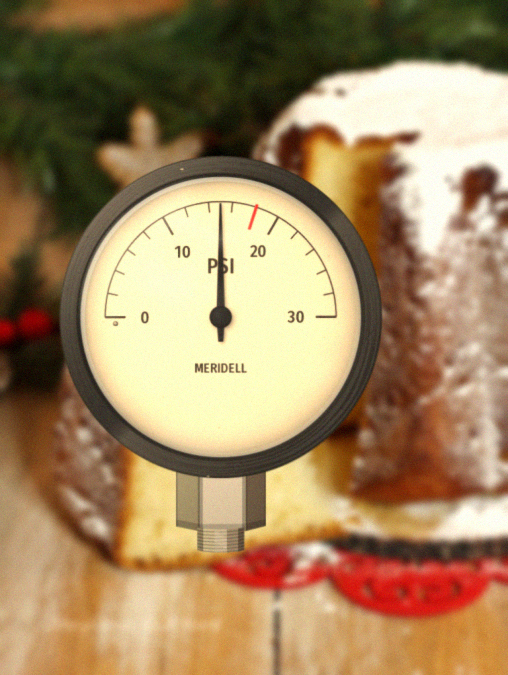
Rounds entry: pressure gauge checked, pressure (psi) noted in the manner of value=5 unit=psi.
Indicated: value=15 unit=psi
